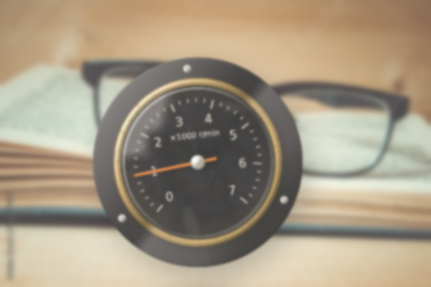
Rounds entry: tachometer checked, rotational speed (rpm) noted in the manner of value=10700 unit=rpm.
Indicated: value=1000 unit=rpm
